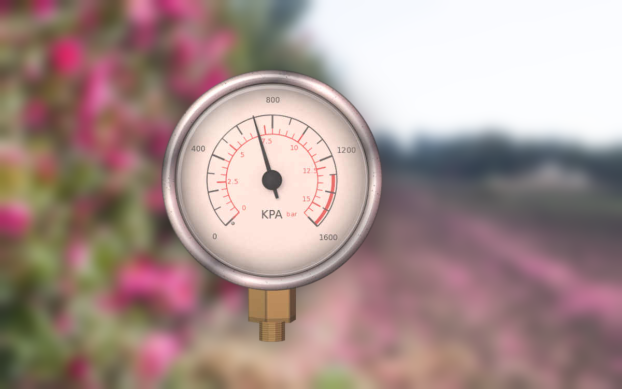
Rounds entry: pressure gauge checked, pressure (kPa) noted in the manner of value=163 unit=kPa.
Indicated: value=700 unit=kPa
